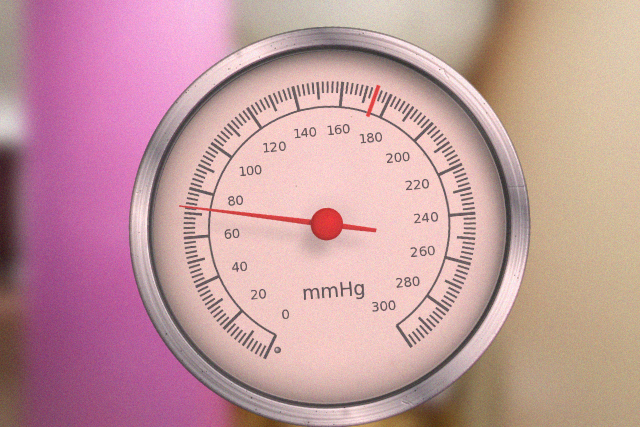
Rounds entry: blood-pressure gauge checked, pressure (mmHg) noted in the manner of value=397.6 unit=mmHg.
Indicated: value=72 unit=mmHg
